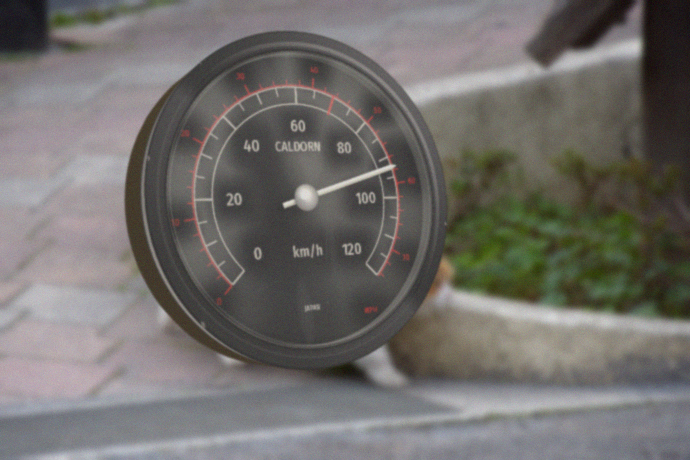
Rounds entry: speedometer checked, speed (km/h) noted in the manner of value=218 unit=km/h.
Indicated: value=92.5 unit=km/h
